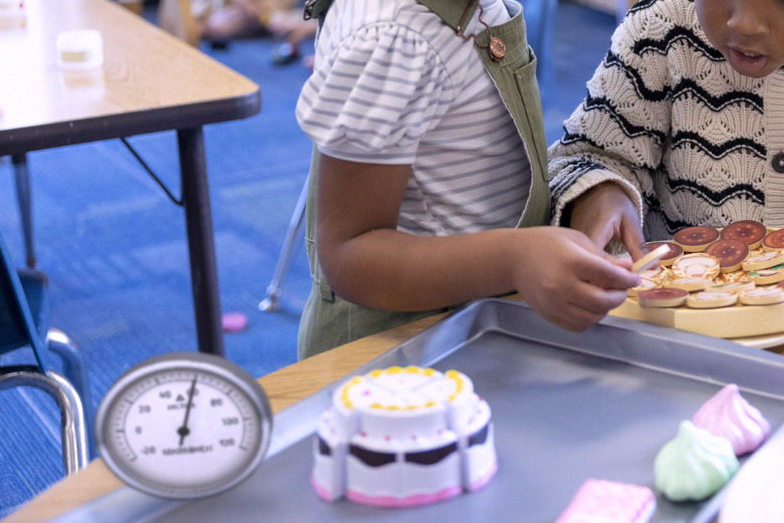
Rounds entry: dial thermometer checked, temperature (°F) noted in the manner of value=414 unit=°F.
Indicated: value=60 unit=°F
